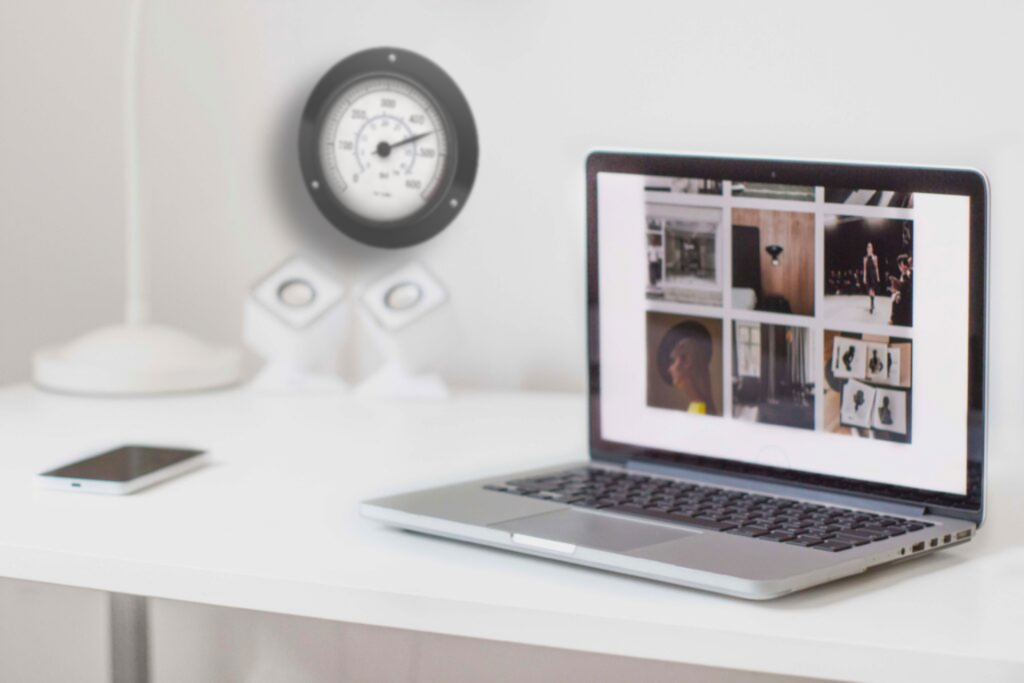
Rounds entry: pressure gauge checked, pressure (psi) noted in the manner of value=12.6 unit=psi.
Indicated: value=450 unit=psi
